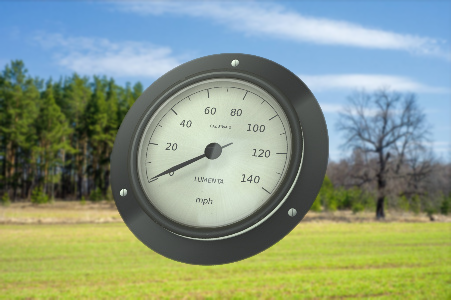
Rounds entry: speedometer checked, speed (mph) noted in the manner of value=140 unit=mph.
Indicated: value=0 unit=mph
